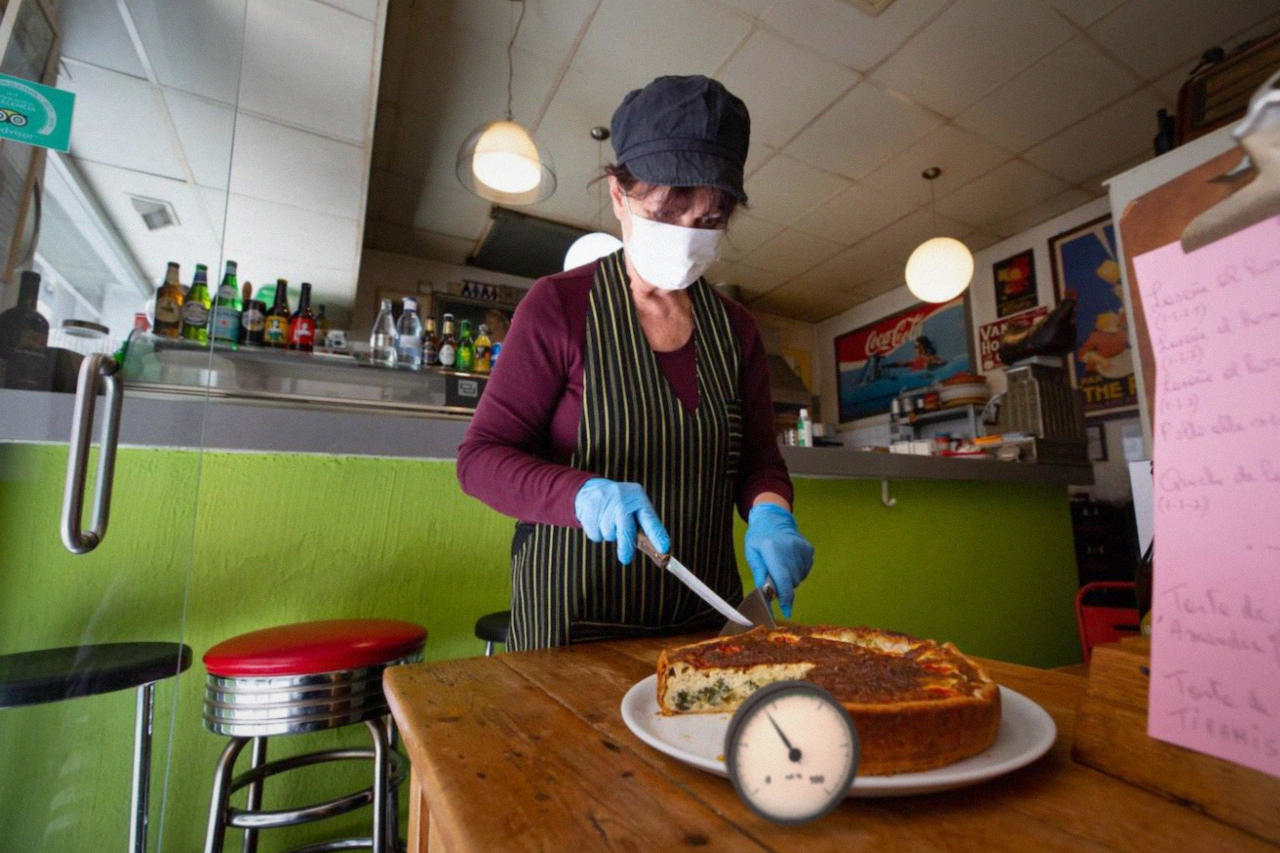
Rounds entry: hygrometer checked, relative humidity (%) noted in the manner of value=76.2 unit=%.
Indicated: value=36 unit=%
